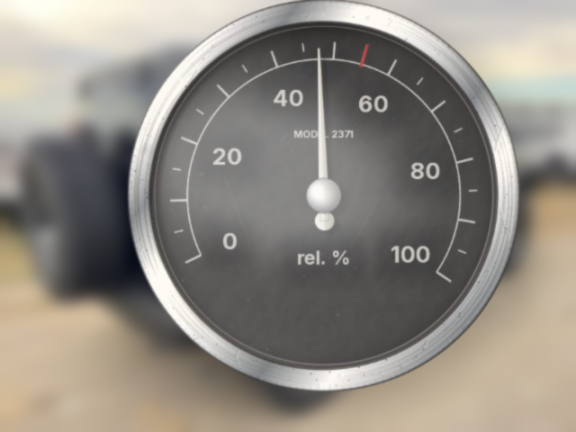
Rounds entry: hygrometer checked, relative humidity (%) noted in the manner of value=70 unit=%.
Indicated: value=47.5 unit=%
